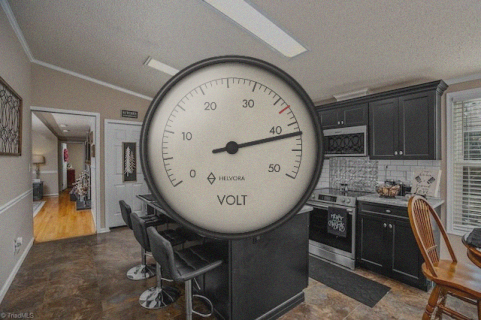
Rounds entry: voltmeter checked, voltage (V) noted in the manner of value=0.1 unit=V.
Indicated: value=42 unit=V
